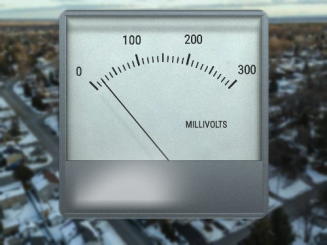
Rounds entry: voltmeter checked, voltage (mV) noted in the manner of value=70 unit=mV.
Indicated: value=20 unit=mV
